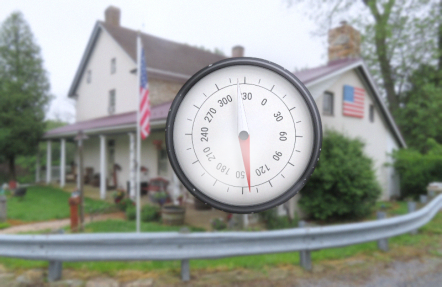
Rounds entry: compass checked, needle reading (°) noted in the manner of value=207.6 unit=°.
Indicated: value=142.5 unit=°
